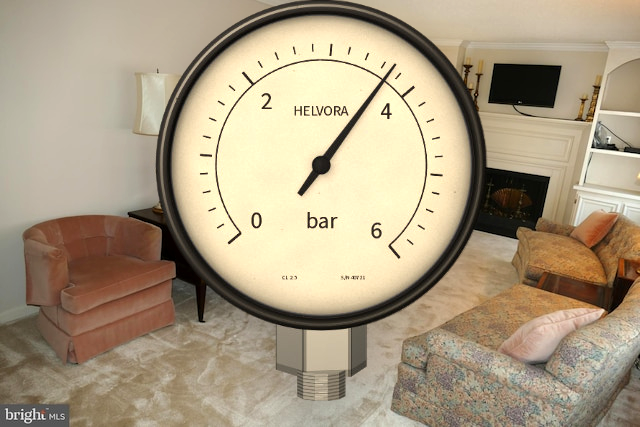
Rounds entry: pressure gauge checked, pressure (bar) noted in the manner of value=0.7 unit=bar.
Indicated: value=3.7 unit=bar
